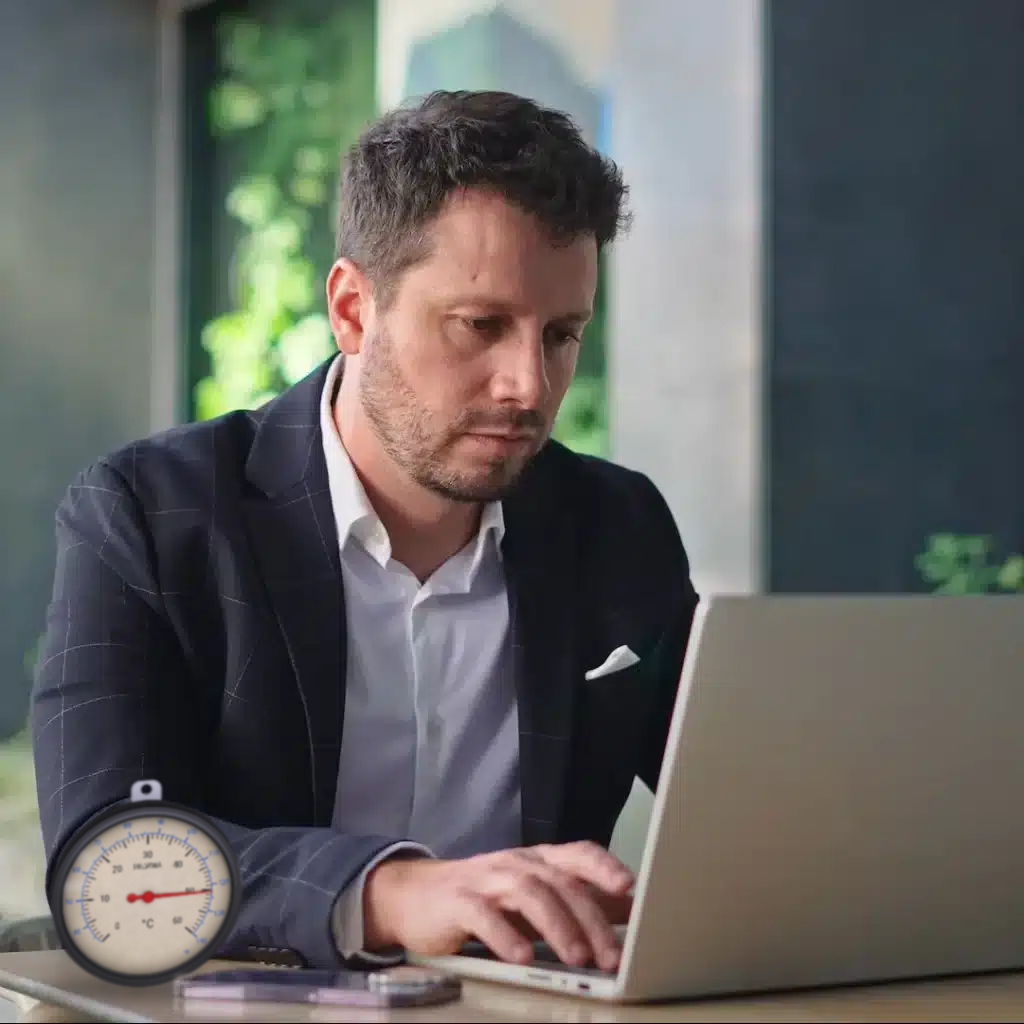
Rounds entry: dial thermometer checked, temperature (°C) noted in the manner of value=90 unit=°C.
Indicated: value=50 unit=°C
